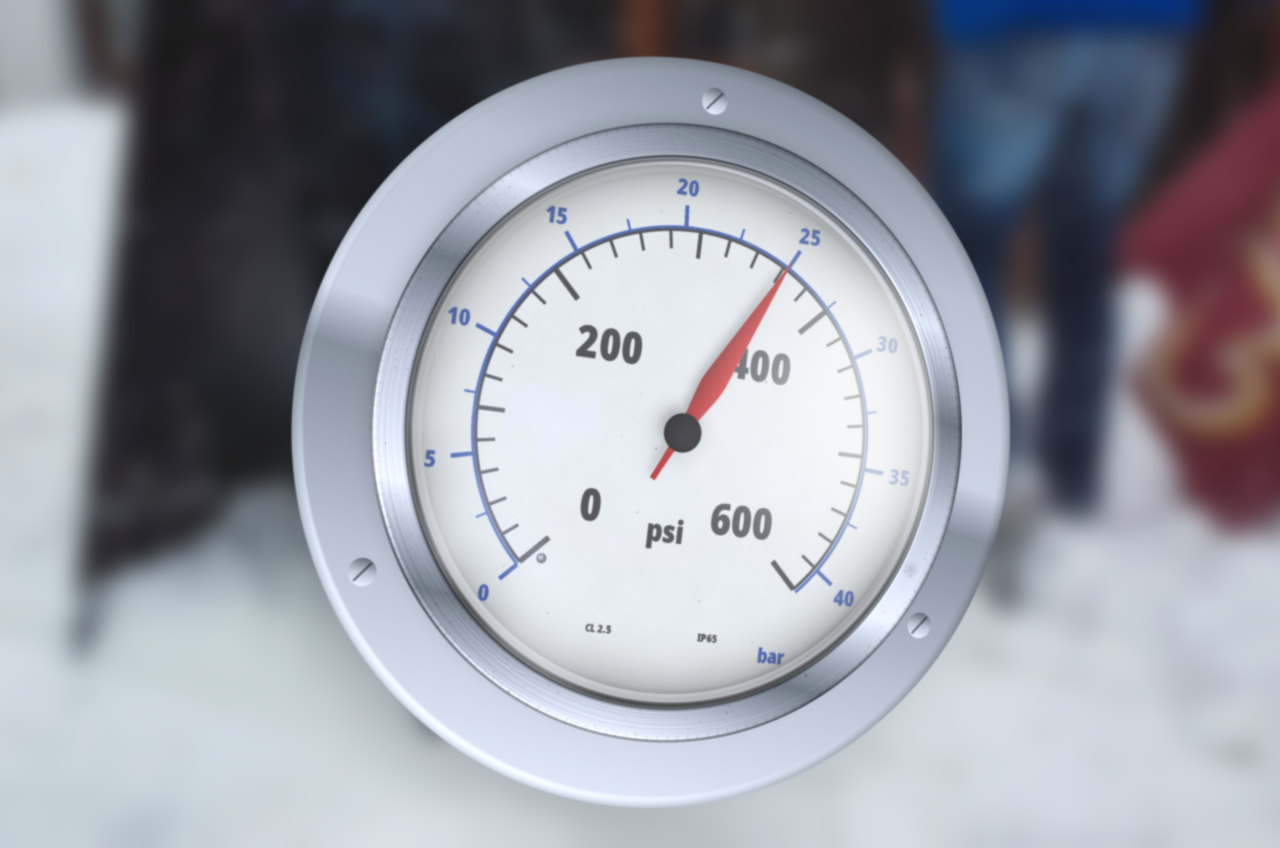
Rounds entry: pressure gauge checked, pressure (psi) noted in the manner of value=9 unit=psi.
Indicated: value=360 unit=psi
